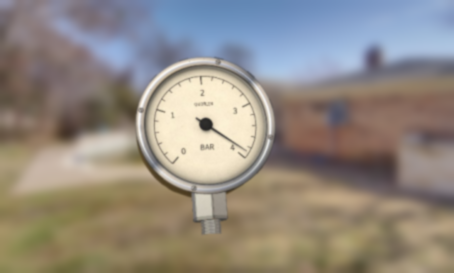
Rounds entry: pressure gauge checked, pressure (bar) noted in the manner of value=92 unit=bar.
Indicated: value=3.9 unit=bar
